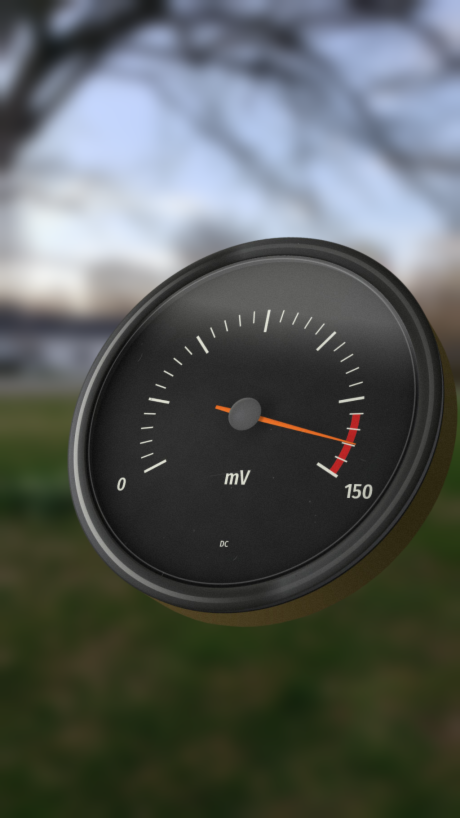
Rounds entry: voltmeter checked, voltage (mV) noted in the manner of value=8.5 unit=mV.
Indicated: value=140 unit=mV
